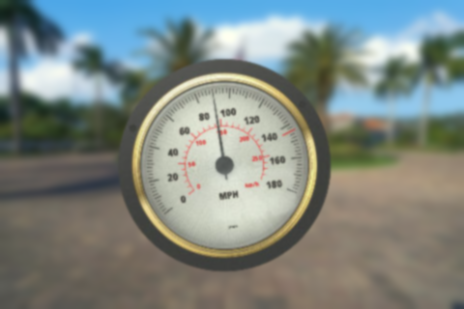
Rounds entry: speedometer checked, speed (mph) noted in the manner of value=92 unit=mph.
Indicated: value=90 unit=mph
